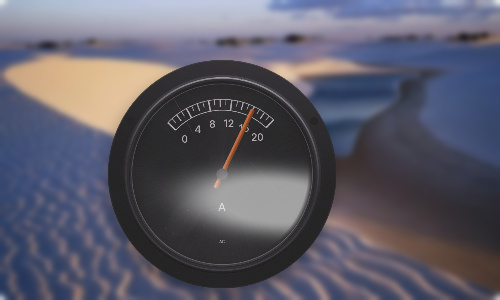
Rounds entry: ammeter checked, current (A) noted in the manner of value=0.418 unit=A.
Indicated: value=16 unit=A
